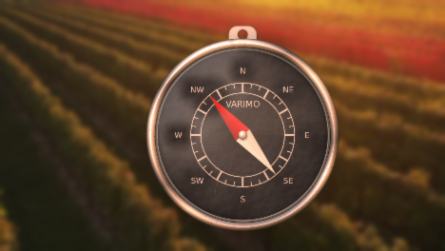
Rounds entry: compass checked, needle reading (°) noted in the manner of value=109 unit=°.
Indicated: value=320 unit=°
